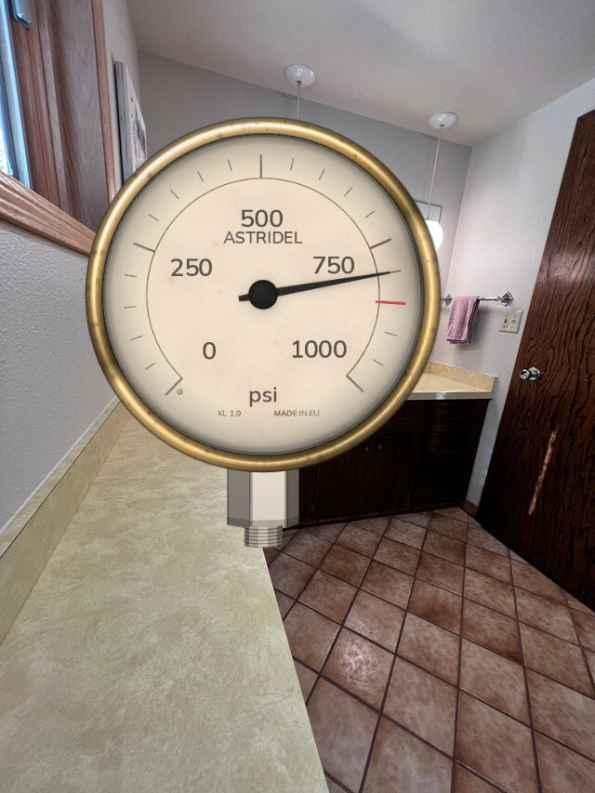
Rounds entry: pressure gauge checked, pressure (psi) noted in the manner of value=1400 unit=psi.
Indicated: value=800 unit=psi
